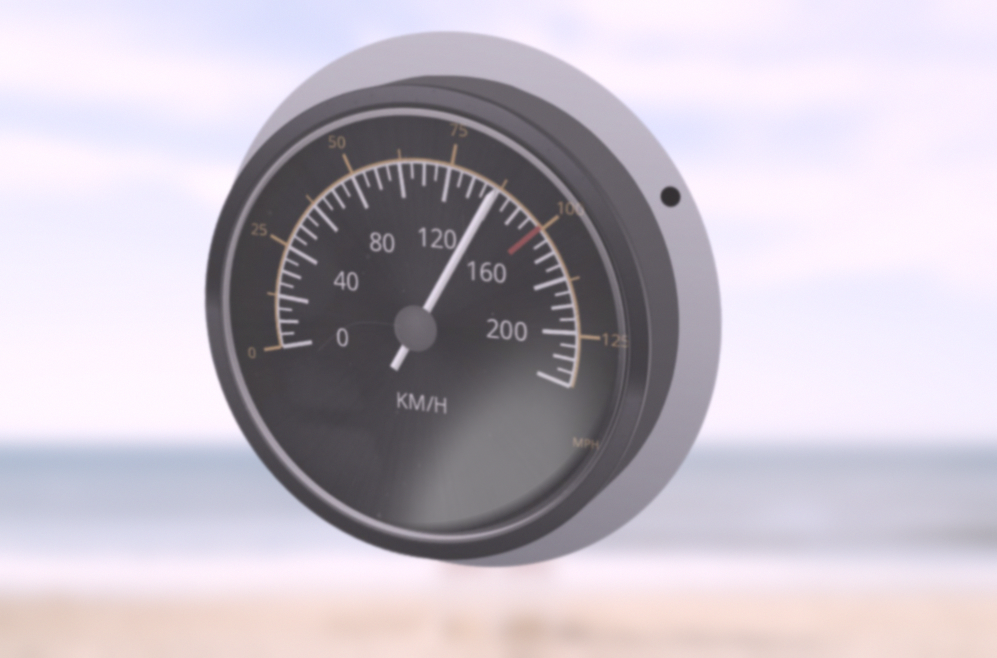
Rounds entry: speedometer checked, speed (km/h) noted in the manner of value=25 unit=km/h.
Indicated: value=140 unit=km/h
